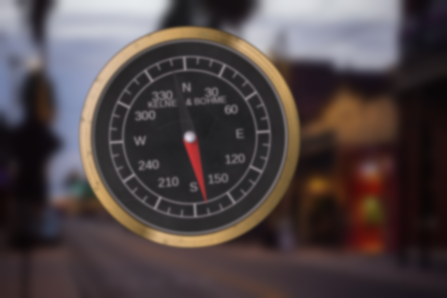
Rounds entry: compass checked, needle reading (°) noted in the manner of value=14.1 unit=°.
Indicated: value=170 unit=°
